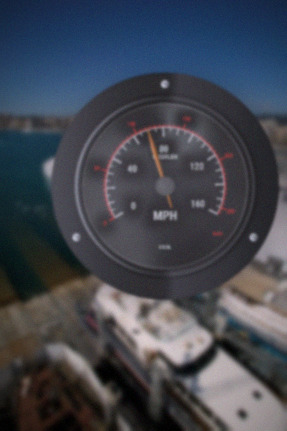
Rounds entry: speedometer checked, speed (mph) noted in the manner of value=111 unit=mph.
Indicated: value=70 unit=mph
